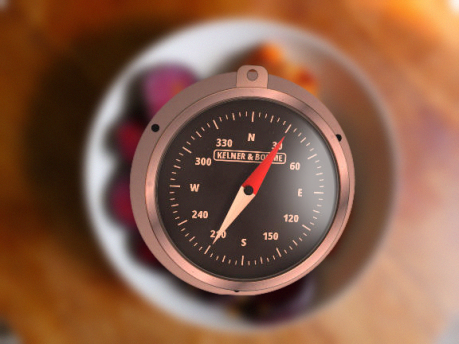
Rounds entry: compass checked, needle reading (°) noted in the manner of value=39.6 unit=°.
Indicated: value=30 unit=°
